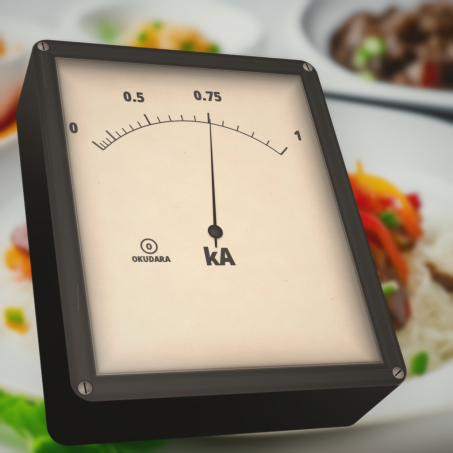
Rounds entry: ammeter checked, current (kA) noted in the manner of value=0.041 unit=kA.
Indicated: value=0.75 unit=kA
